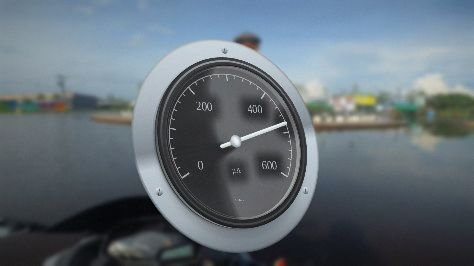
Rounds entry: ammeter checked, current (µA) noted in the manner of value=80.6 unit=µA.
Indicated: value=480 unit=µA
